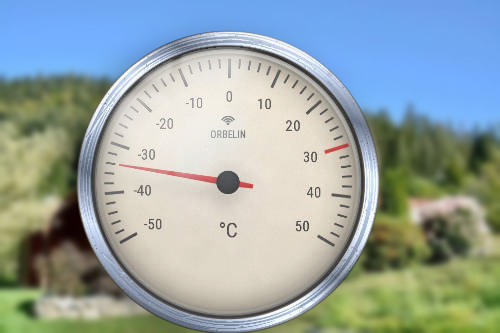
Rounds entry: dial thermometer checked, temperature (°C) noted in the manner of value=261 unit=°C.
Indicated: value=-34 unit=°C
